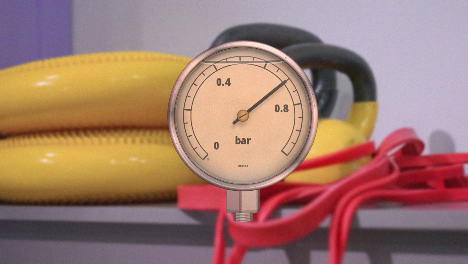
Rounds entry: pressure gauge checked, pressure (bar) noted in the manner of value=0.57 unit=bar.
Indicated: value=0.7 unit=bar
